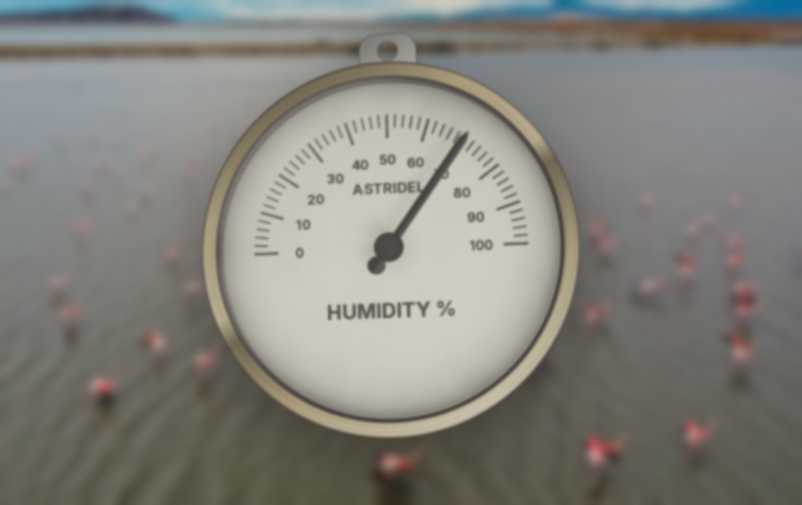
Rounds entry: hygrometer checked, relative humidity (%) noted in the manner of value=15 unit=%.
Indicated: value=70 unit=%
